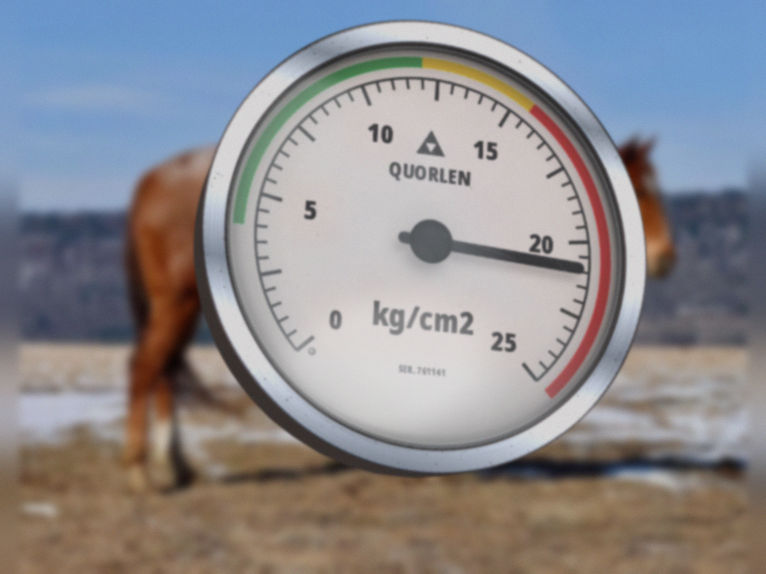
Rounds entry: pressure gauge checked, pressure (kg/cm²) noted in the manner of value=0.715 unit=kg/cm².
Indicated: value=21 unit=kg/cm²
